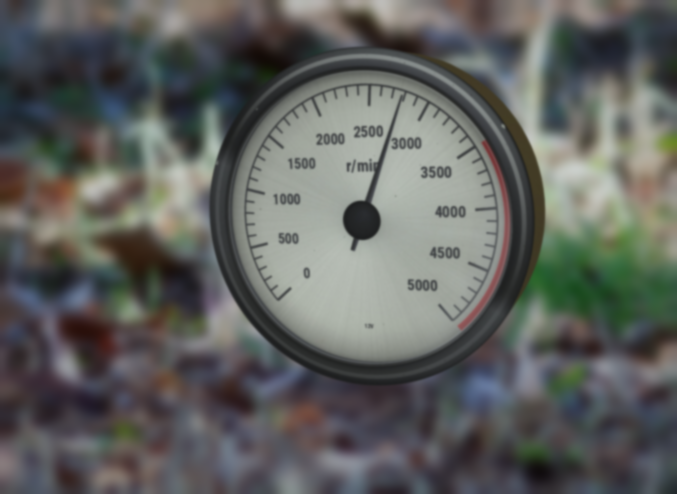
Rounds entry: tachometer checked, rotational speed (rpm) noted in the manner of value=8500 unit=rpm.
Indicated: value=2800 unit=rpm
